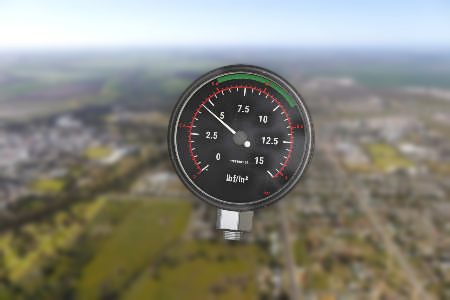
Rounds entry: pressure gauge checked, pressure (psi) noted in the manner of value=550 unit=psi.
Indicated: value=4.5 unit=psi
